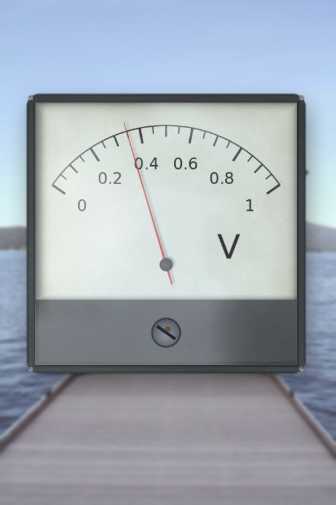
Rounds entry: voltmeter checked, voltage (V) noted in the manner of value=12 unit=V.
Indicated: value=0.35 unit=V
